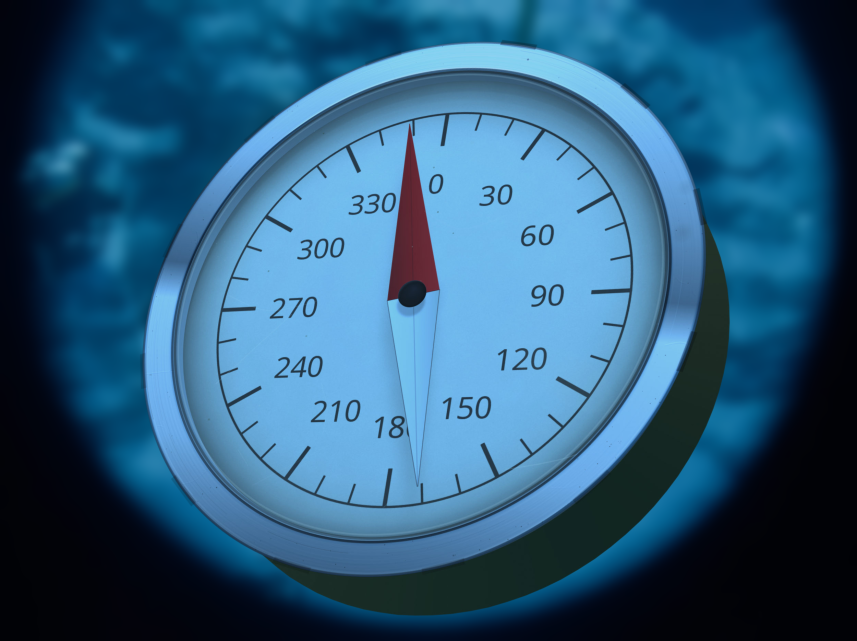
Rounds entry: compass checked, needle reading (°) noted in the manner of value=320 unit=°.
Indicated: value=350 unit=°
